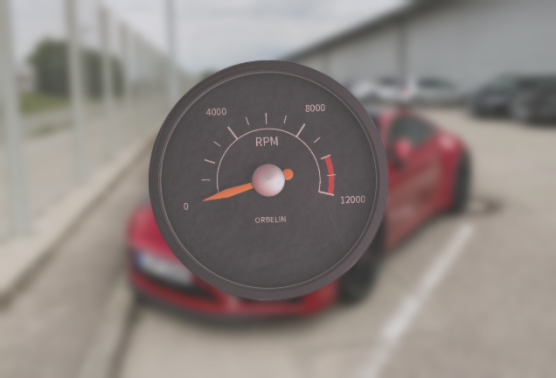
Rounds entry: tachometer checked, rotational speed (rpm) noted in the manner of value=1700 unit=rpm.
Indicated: value=0 unit=rpm
